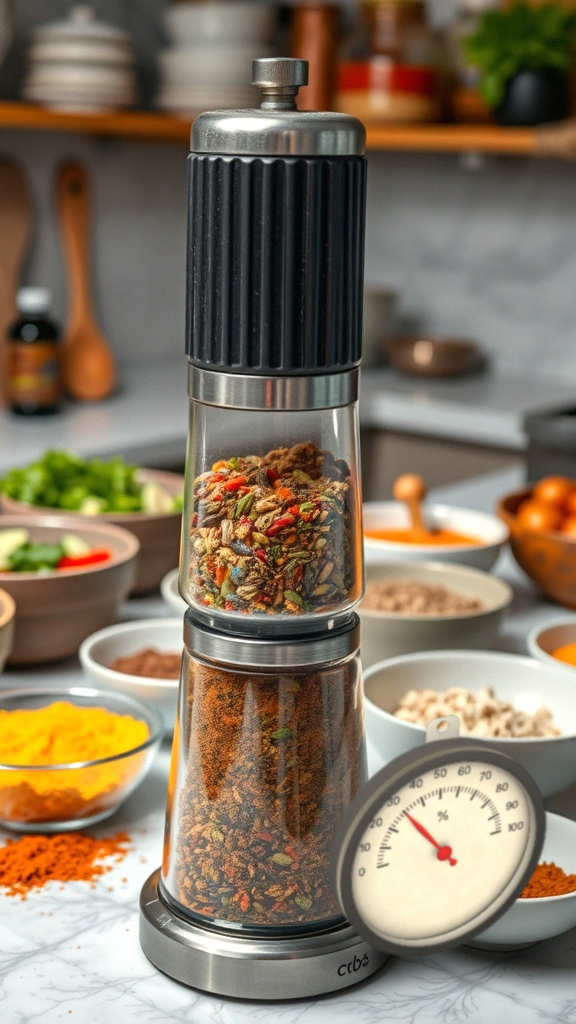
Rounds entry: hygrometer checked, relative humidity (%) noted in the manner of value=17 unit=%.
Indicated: value=30 unit=%
